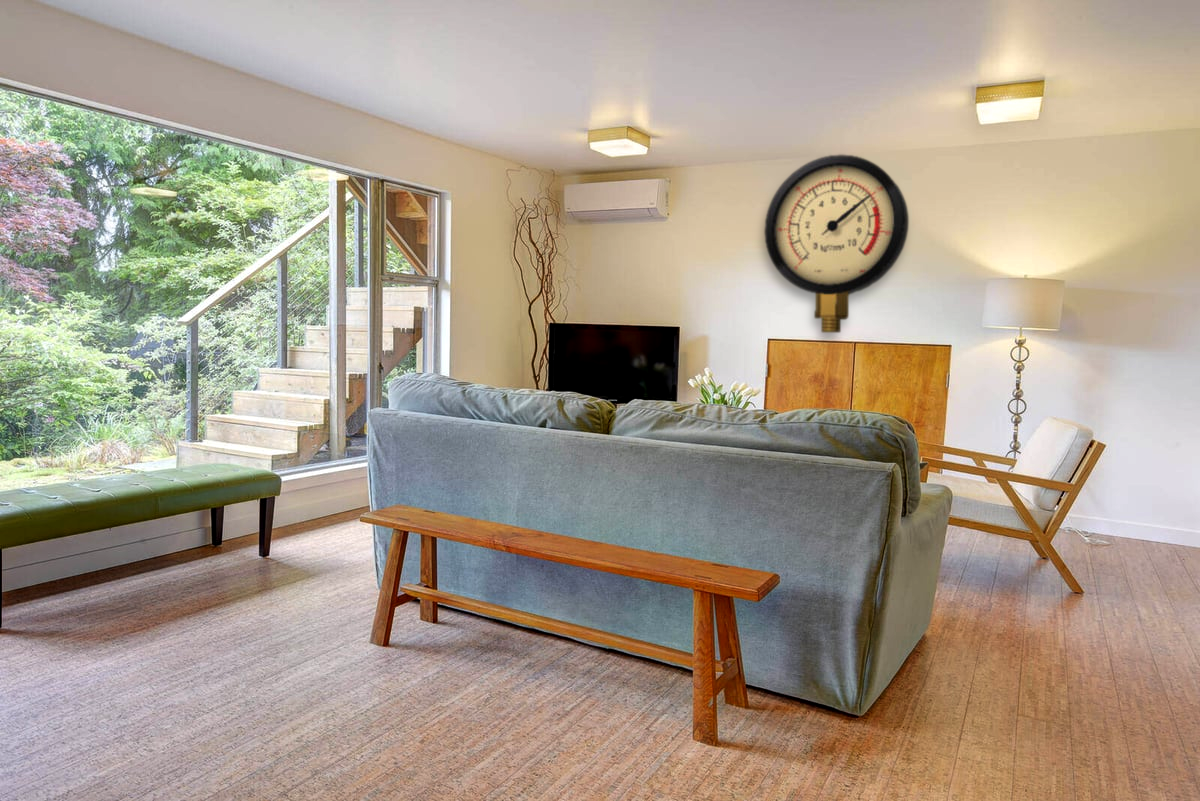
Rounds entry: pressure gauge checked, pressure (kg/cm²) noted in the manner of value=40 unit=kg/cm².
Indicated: value=7 unit=kg/cm²
